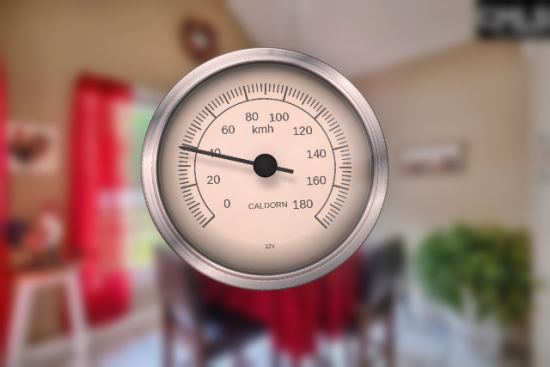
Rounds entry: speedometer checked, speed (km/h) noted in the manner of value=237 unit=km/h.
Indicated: value=38 unit=km/h
